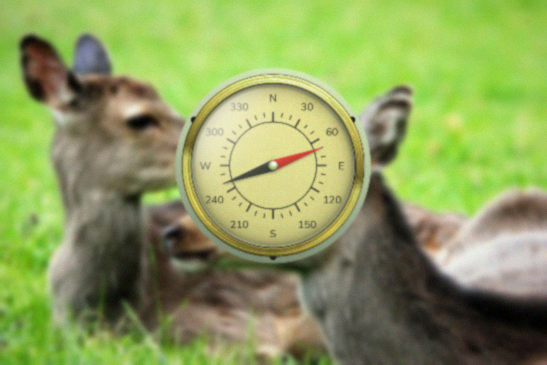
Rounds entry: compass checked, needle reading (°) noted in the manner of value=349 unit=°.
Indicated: value=70 unit=°
